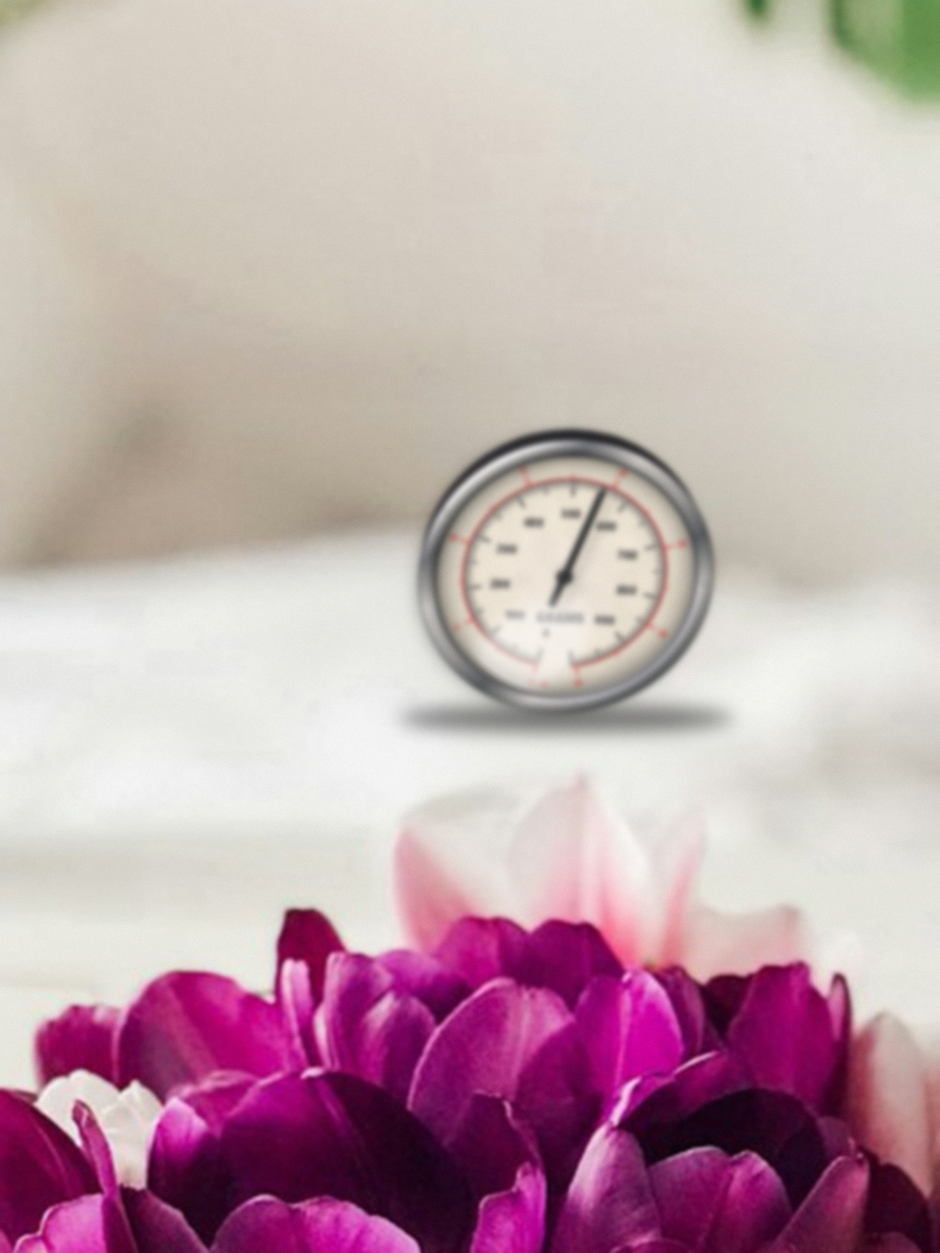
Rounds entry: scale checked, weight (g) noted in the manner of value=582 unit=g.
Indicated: value=550 unit=g
